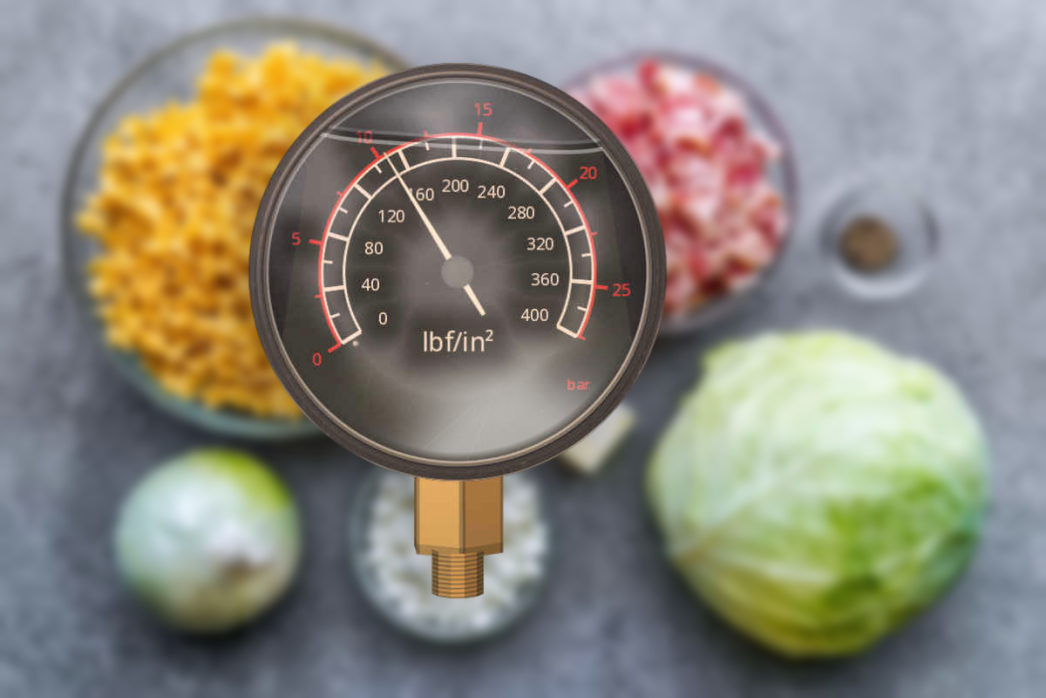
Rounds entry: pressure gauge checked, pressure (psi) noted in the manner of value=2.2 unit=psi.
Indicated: value=150 unit=psi
